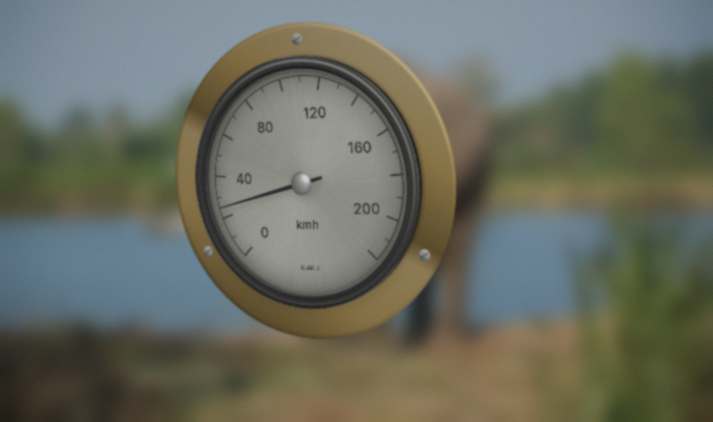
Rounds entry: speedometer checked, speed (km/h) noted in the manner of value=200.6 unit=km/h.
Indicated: value=25 unit=km/h
